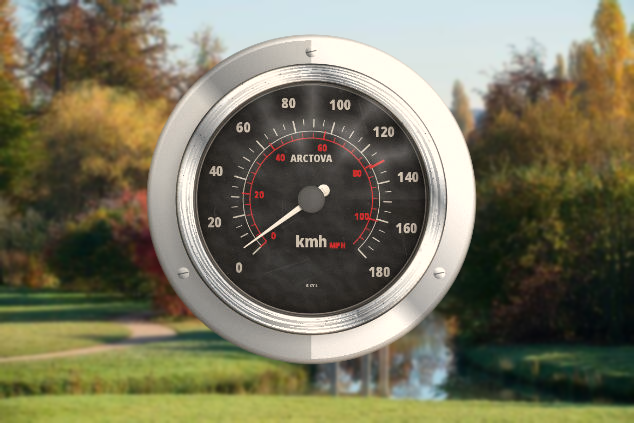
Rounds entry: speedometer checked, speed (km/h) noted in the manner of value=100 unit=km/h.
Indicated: value=5 unit=km/h
